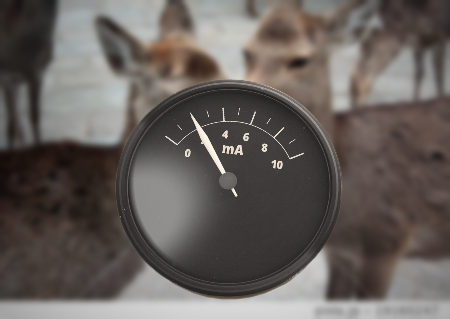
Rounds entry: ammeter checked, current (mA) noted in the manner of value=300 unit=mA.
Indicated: value=2 unit=mA
